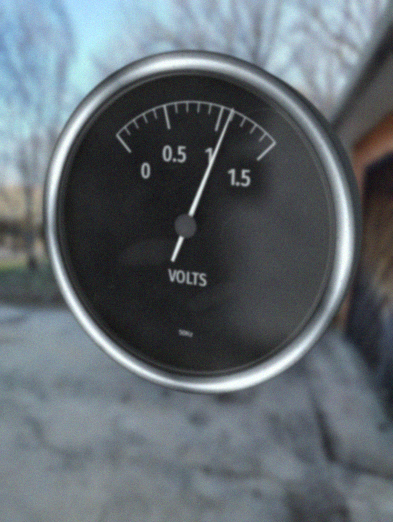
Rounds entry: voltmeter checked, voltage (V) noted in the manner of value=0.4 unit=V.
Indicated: value=1.1 unit=V
